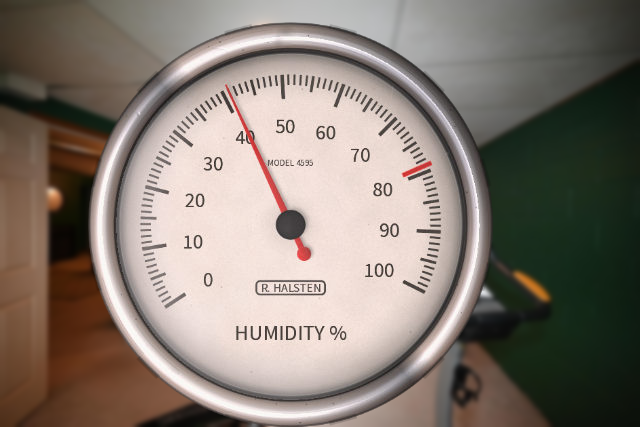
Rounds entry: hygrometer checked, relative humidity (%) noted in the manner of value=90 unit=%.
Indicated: value=41 unit=%
